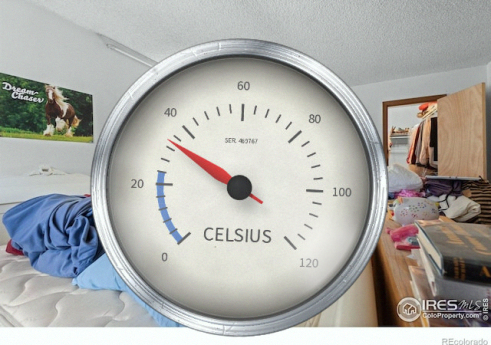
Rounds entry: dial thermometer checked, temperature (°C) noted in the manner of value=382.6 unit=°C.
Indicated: value=34 unit=°C
